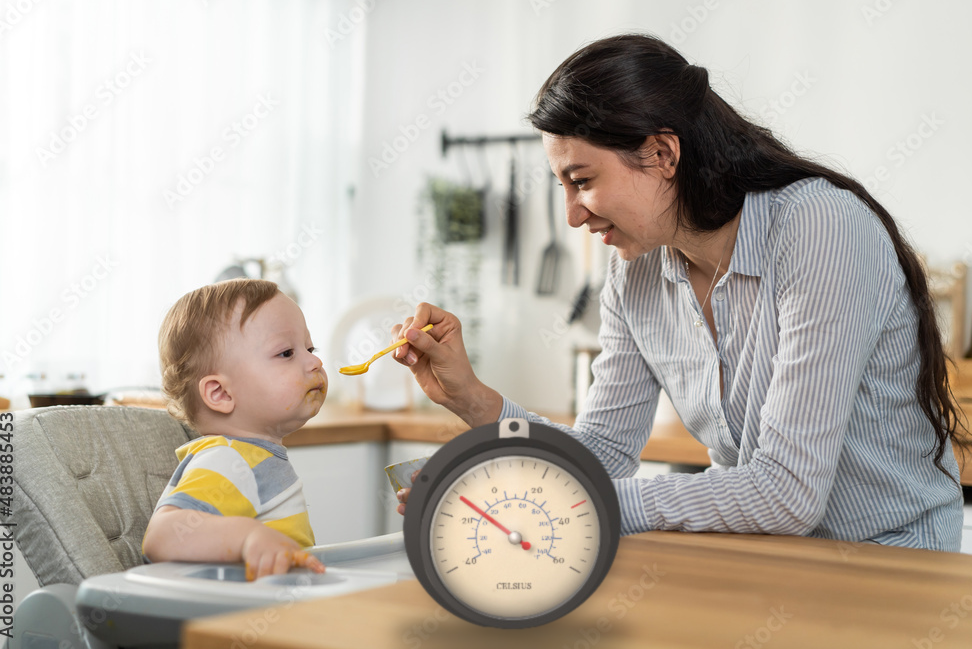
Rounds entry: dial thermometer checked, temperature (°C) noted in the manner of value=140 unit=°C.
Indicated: value=-12 unit=°C
